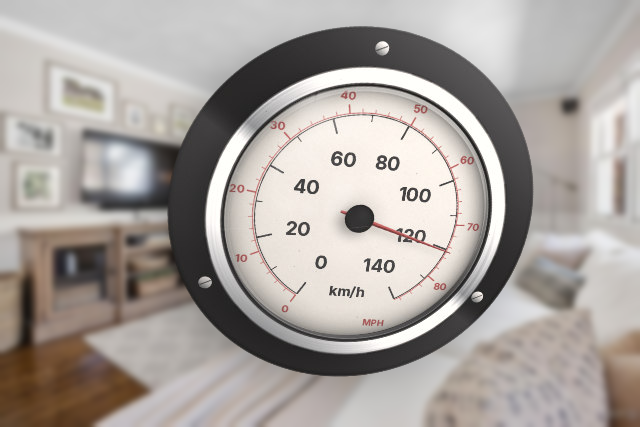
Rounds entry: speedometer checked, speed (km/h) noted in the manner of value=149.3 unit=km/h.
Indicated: value=120 unit=km/h
